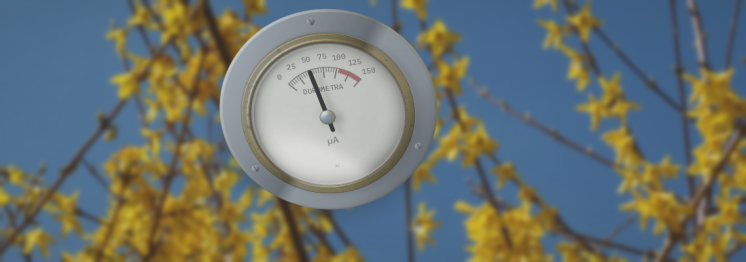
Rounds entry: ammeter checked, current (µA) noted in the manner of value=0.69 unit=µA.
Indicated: value=50 unit=µA
